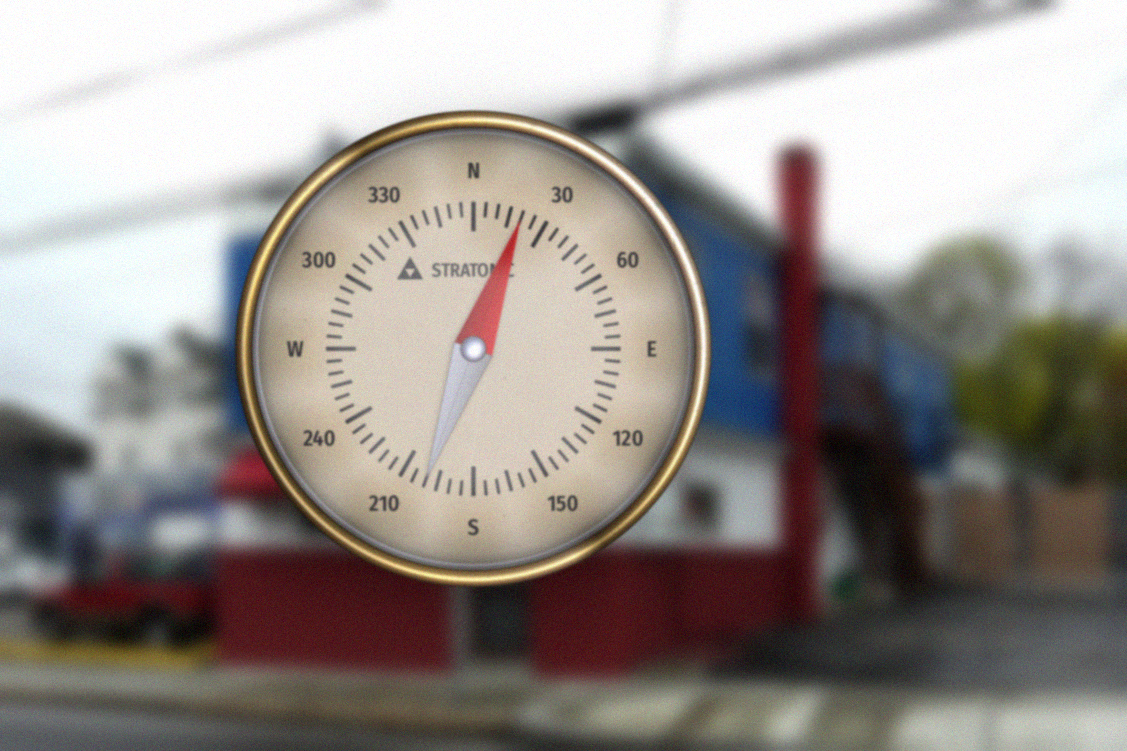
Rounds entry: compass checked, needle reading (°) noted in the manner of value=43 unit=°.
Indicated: value=20 unit=°
